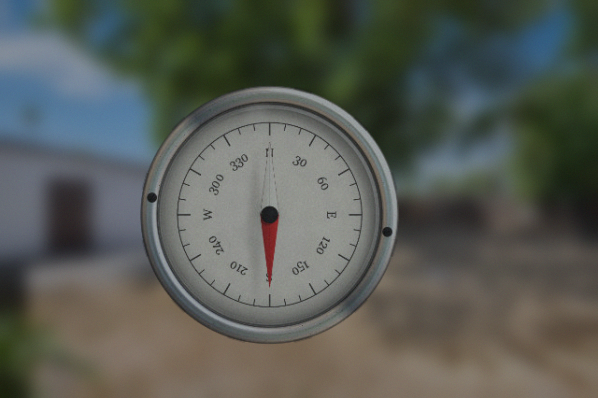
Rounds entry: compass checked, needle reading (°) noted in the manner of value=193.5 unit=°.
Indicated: value=180 unit=°
